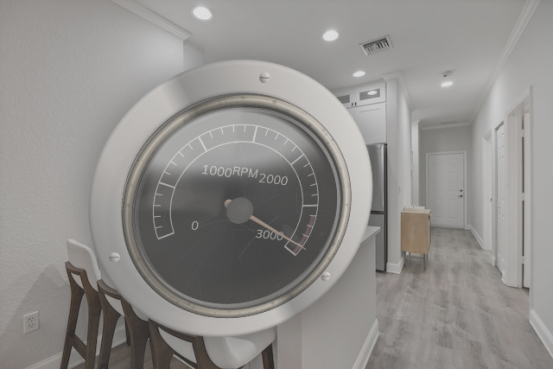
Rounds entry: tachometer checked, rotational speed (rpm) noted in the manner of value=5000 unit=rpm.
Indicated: value=2900 unit=rpm
